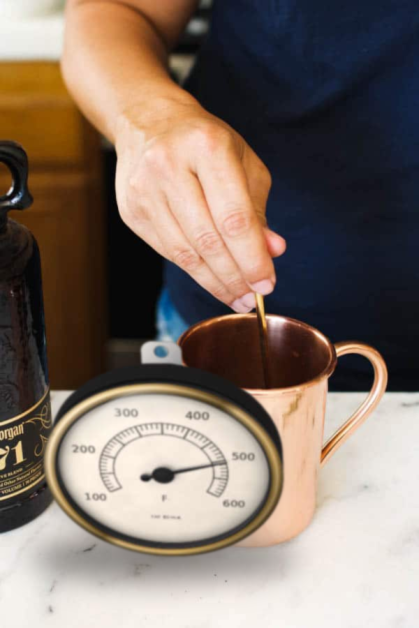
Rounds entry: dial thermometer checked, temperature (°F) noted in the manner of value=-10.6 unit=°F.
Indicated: value=500 unit=°F
